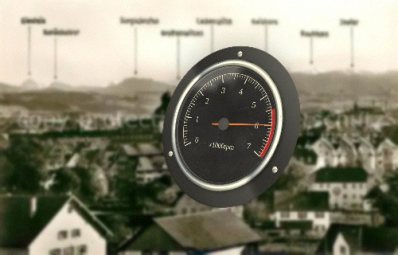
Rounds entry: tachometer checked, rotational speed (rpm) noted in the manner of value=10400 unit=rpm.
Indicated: value=6000 unit=rpm
